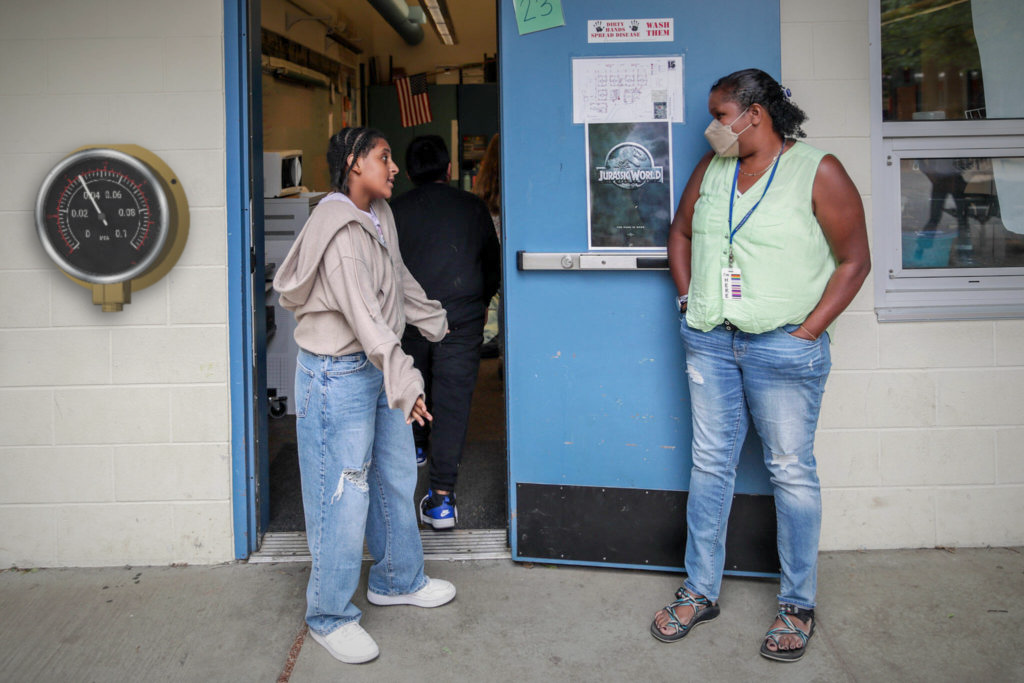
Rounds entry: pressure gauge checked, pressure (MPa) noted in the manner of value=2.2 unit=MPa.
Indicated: value=0.04 unit=MPa
